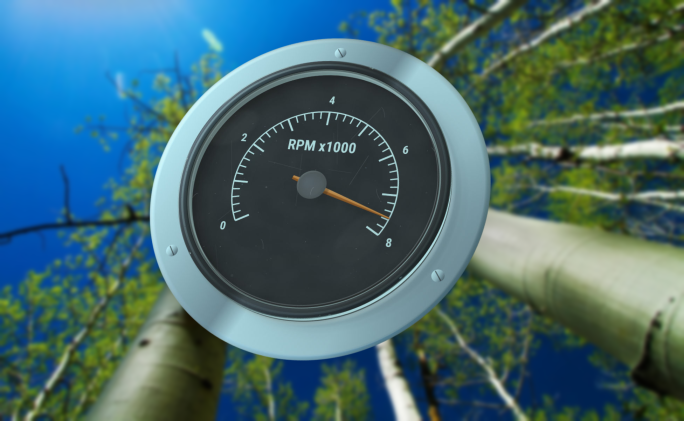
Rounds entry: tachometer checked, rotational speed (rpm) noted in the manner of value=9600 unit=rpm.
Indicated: value=7600 unit=rpm
